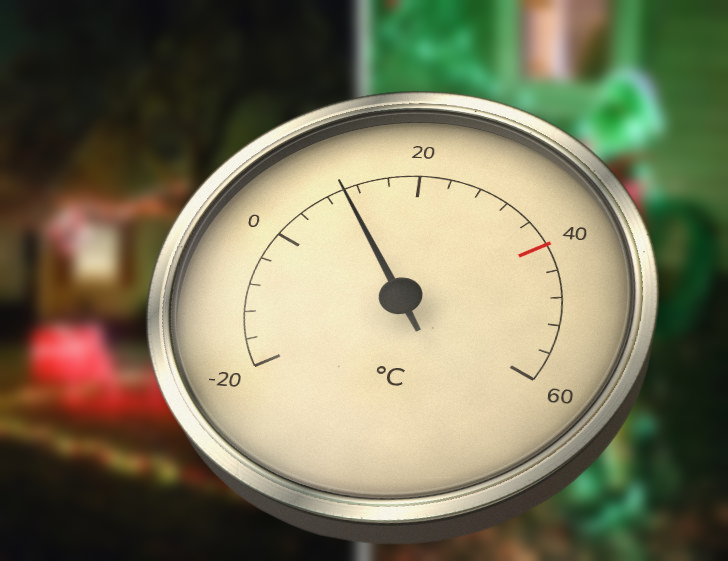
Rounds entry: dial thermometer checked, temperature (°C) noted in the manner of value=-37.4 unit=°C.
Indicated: value=10 unit=°C
